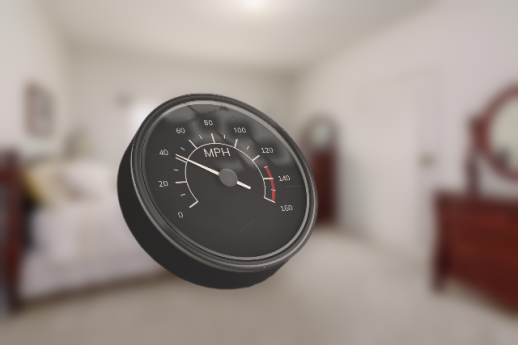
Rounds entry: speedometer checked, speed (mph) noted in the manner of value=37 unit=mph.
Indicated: value=40 unit=mph
